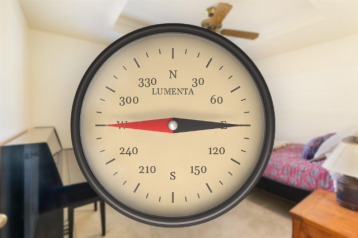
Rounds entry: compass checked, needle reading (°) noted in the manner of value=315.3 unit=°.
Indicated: value=270 unit=°
